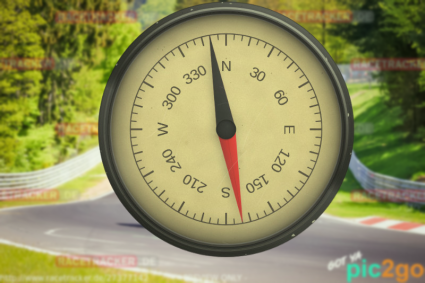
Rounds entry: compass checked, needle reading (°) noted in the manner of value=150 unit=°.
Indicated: value=170 unit=°
